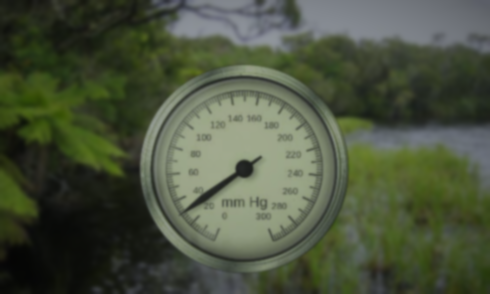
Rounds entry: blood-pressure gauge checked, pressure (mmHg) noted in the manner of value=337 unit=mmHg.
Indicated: value=30 unit=mmHg
